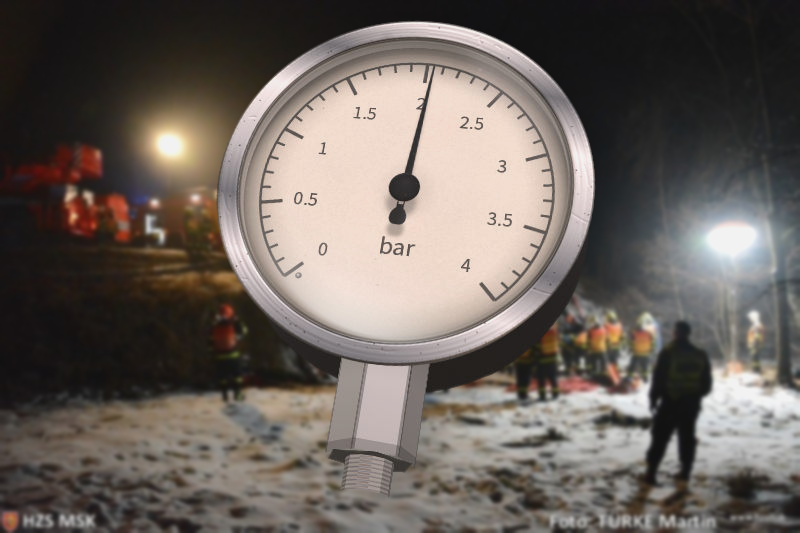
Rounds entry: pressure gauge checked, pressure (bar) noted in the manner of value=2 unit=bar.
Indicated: value=2.05 unit=bar
